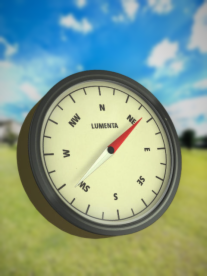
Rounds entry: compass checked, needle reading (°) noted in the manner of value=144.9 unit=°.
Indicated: value=52.5 unit=°
